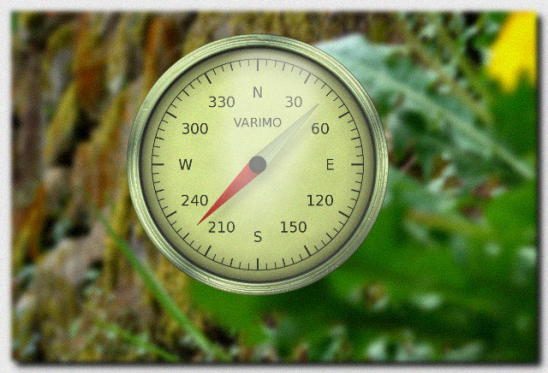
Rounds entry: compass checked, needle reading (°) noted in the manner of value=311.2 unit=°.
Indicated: value=225 unit=°
